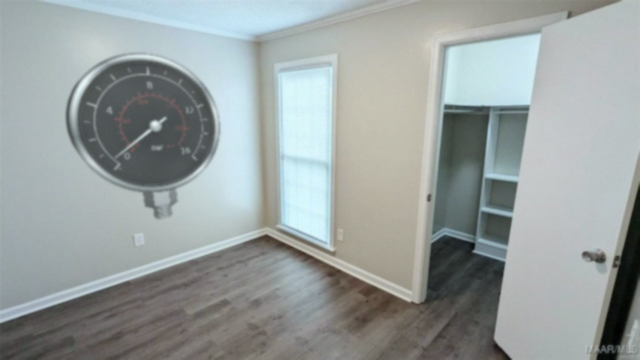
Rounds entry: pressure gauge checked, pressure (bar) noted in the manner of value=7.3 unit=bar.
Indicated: value=0.5 unit=bar
